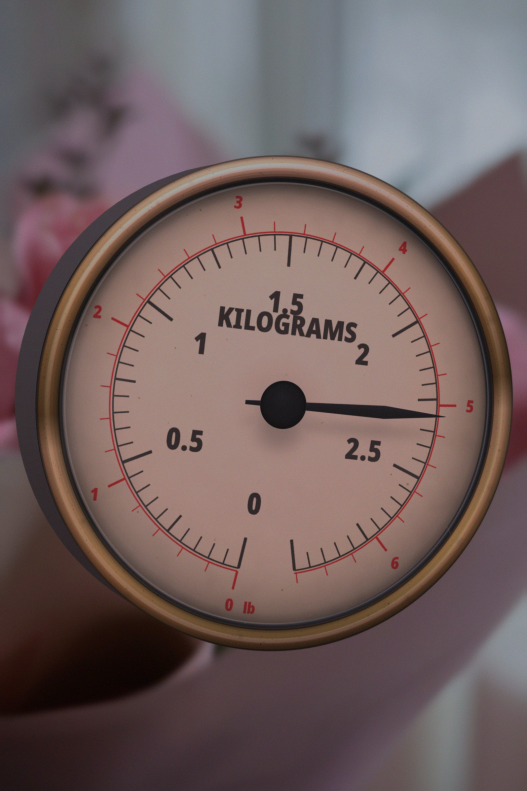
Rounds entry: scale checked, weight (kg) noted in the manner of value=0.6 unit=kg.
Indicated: value=2.3 unit=kg
